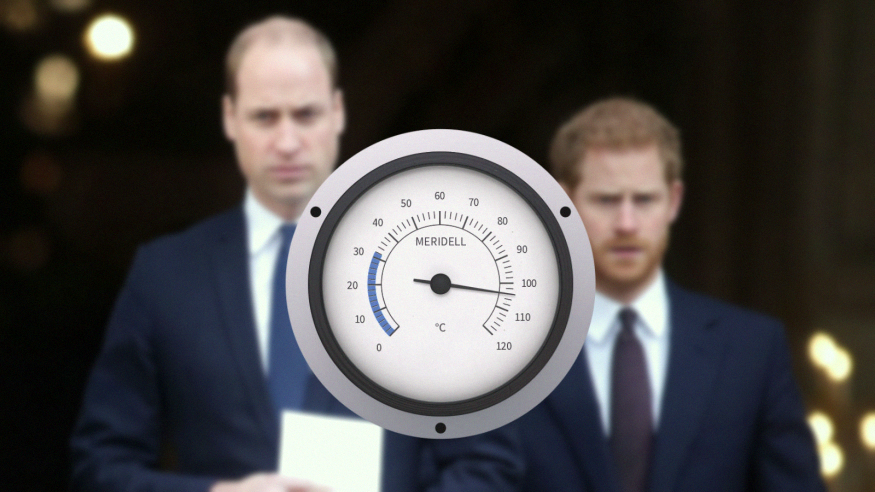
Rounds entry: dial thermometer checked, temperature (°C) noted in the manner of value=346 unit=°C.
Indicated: value=104 unit=°C
